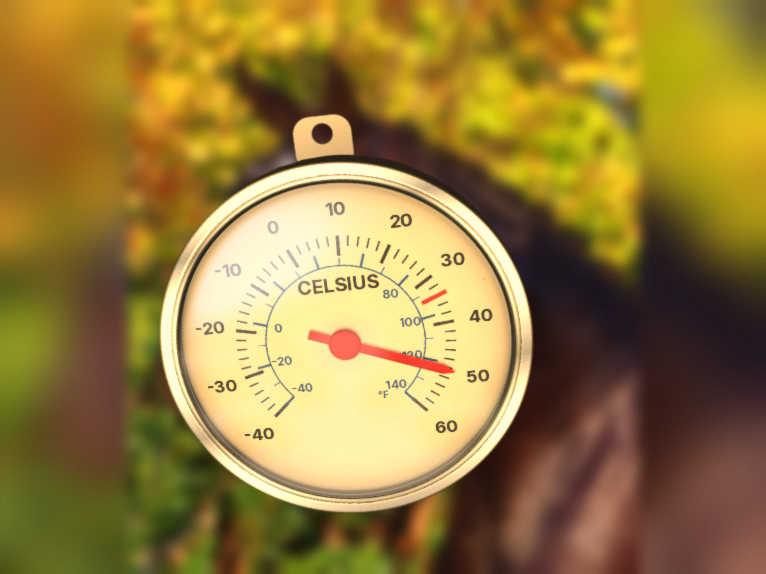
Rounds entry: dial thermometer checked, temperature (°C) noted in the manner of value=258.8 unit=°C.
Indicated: value=50 unit=°C
